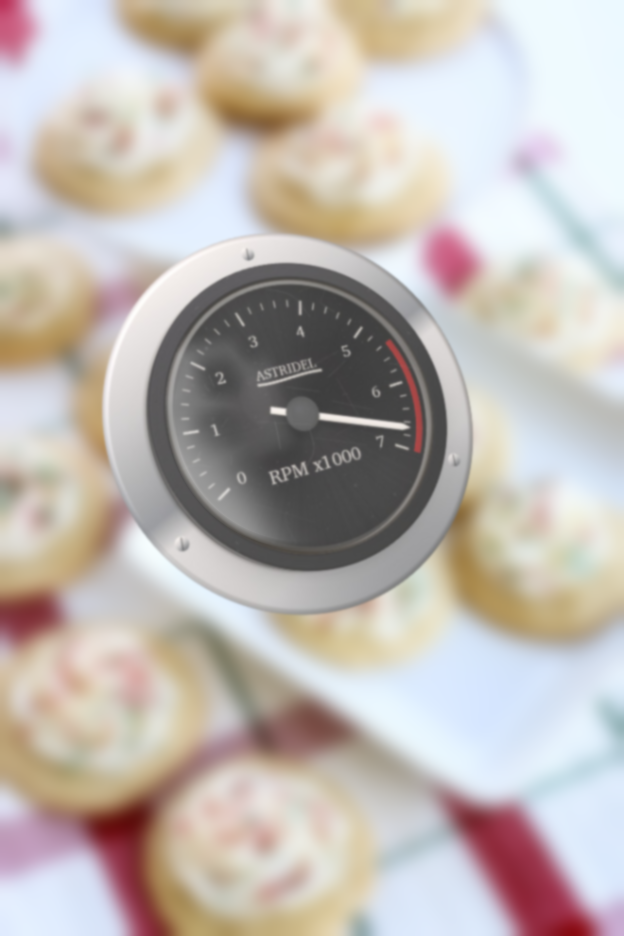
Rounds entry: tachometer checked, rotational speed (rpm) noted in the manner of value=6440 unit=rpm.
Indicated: value=6700 unit=rpm
